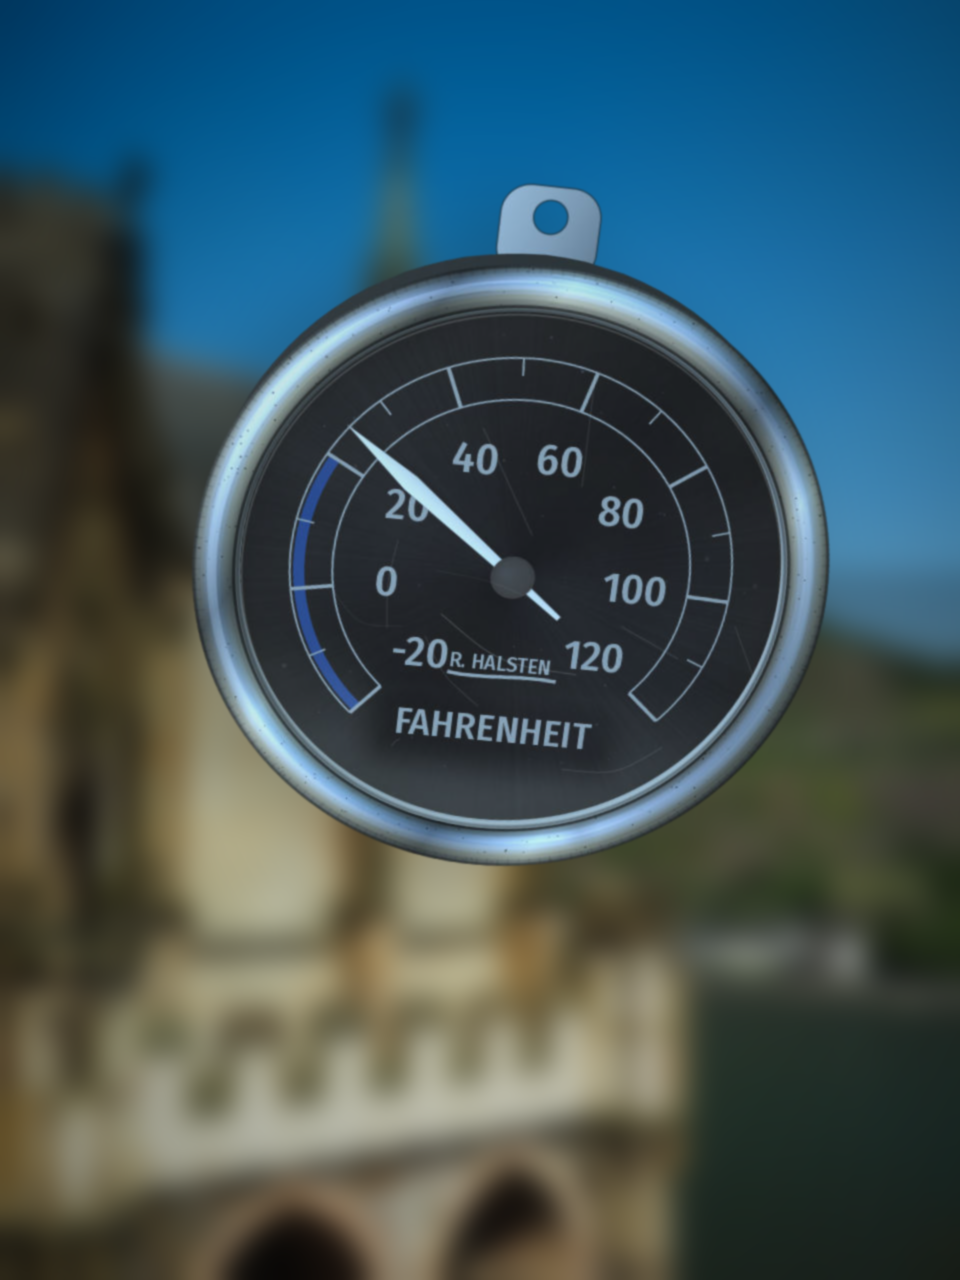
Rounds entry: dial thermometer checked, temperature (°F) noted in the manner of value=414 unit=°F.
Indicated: value=25 unit=°F
